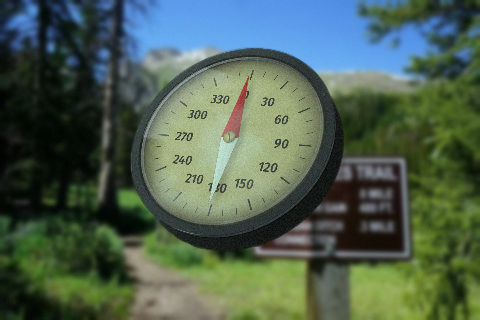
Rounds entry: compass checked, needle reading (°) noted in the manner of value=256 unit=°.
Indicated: value=0 unit=°
